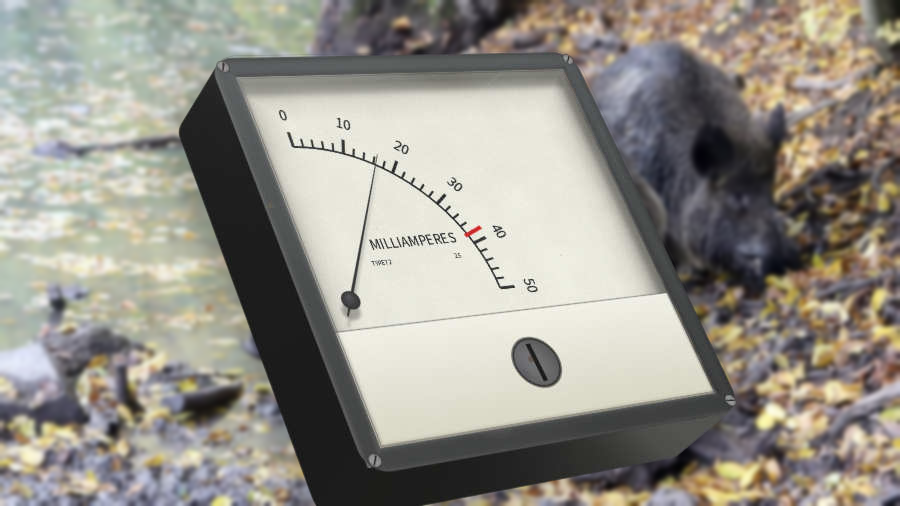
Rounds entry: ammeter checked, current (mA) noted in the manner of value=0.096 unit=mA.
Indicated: value=16 unit=mA
